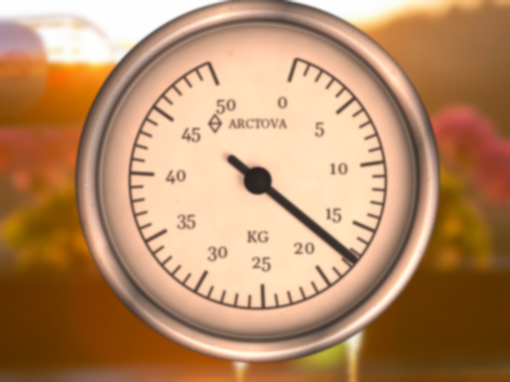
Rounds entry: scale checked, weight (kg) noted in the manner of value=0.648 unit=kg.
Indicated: value=17.5 unit=kg
